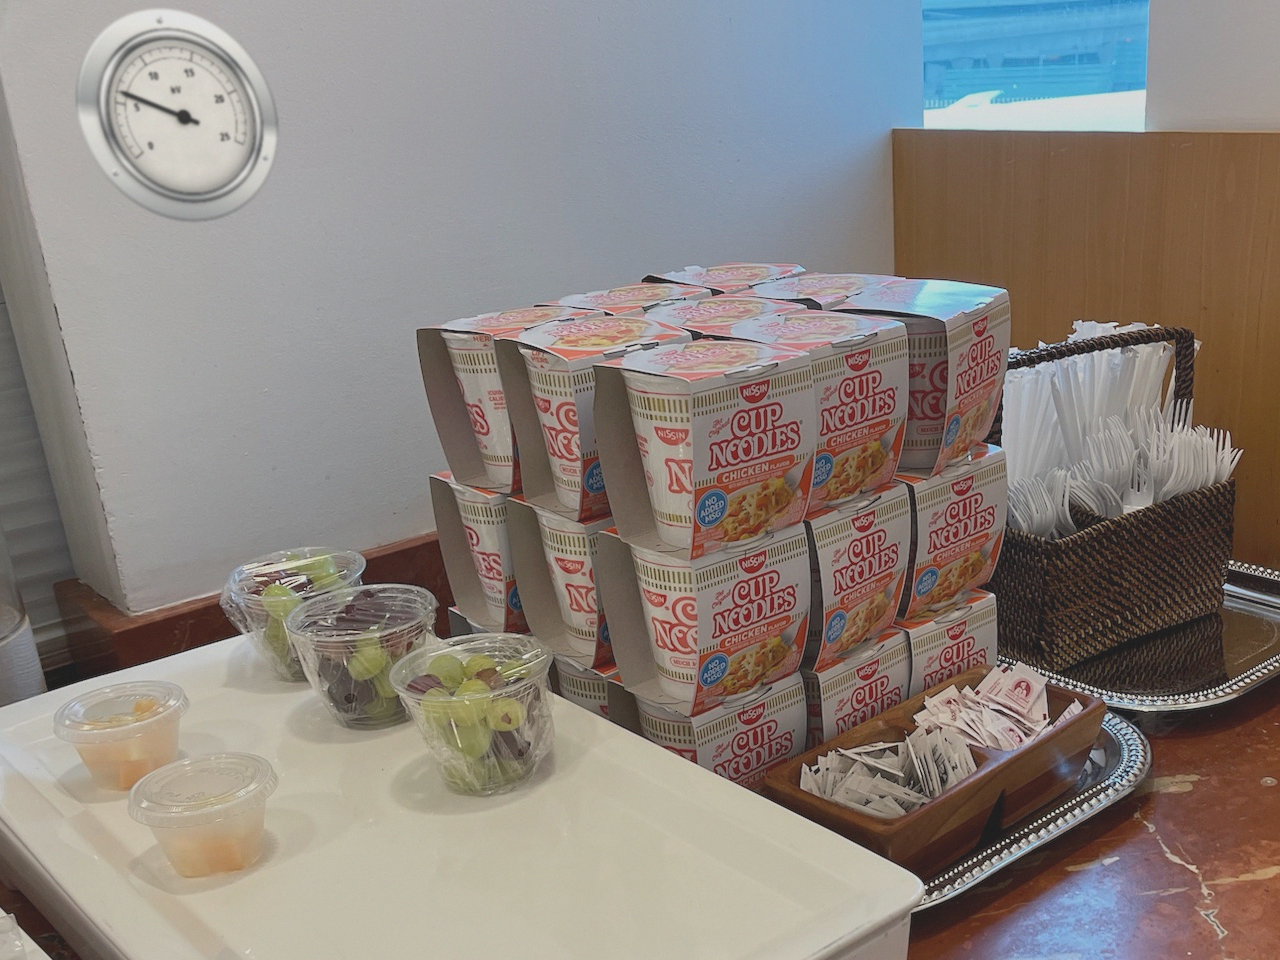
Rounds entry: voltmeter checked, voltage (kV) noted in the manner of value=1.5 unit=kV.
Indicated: value=6 unit=kV
